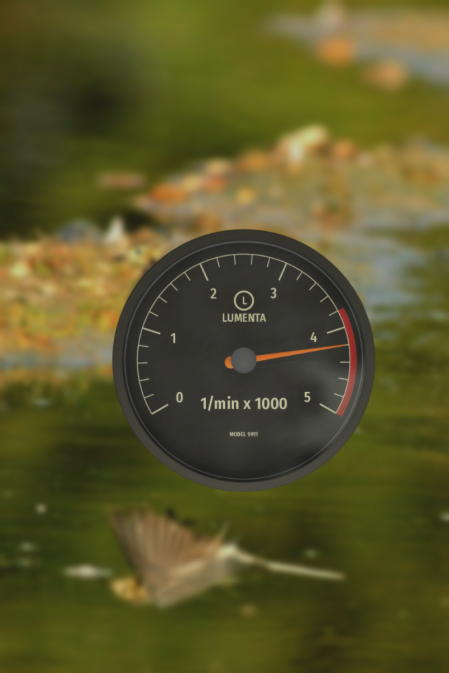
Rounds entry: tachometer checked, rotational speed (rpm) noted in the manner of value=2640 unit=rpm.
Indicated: value=4200 unit=rpm
